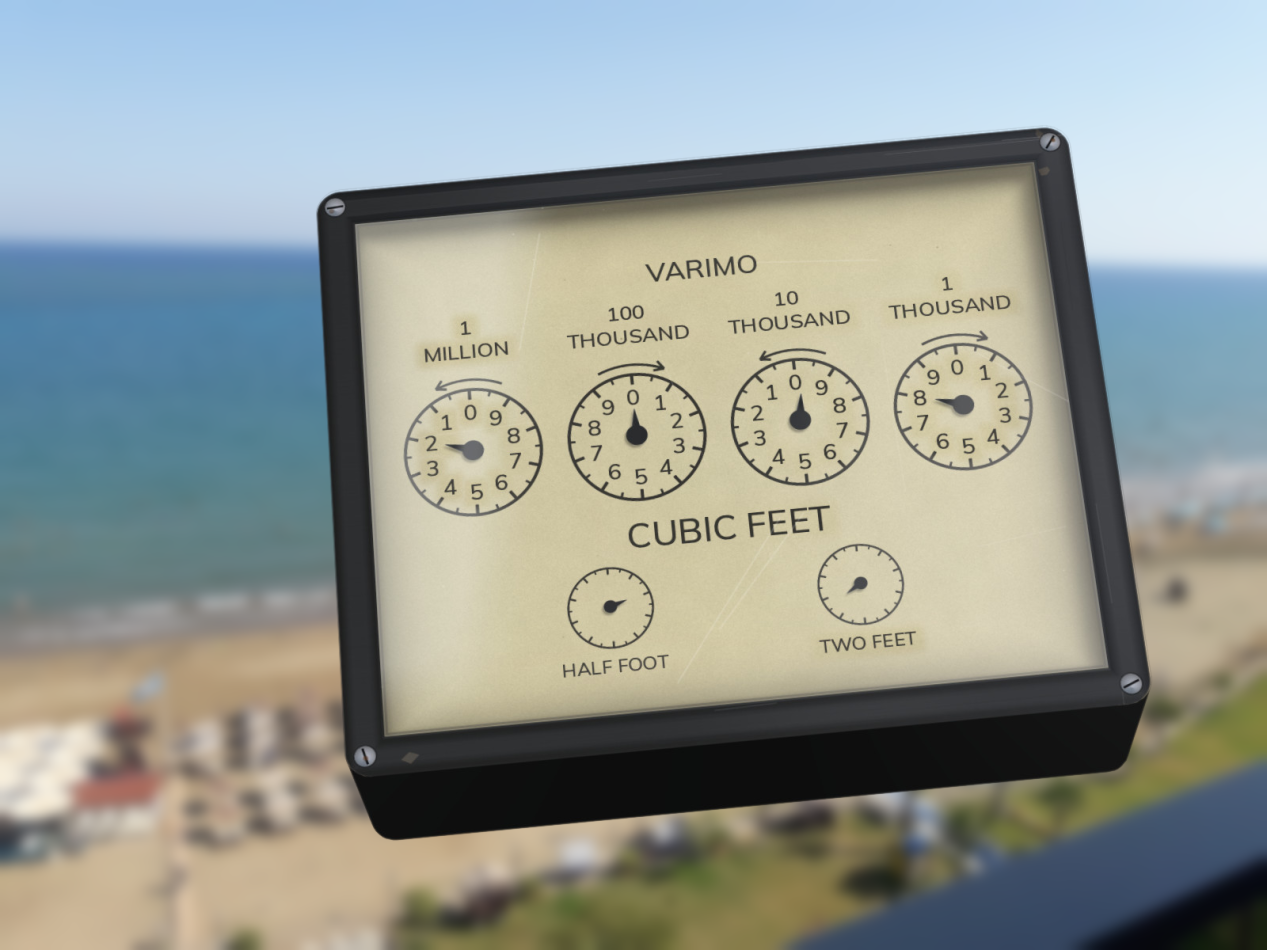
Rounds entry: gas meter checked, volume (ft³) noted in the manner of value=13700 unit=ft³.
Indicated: value=199800 unit=ft³
